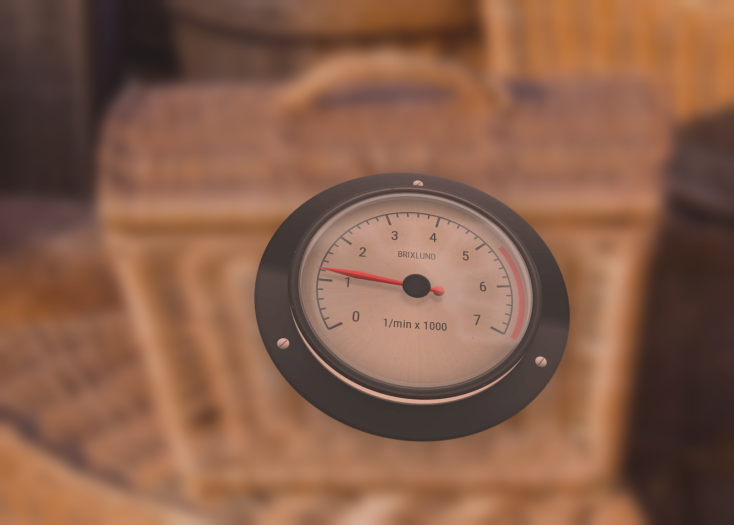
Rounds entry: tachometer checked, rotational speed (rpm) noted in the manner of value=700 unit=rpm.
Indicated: value=1200 unit=rpm
